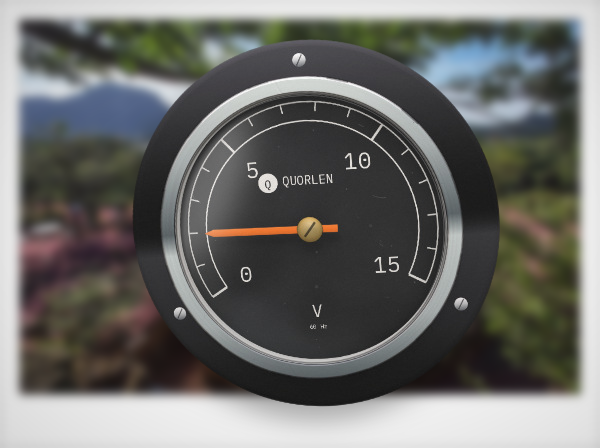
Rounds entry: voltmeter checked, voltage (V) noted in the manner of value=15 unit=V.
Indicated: value=2 unit=V
